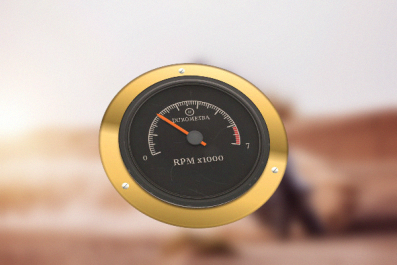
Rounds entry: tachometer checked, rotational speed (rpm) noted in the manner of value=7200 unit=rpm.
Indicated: value=2000 unit=rpm
